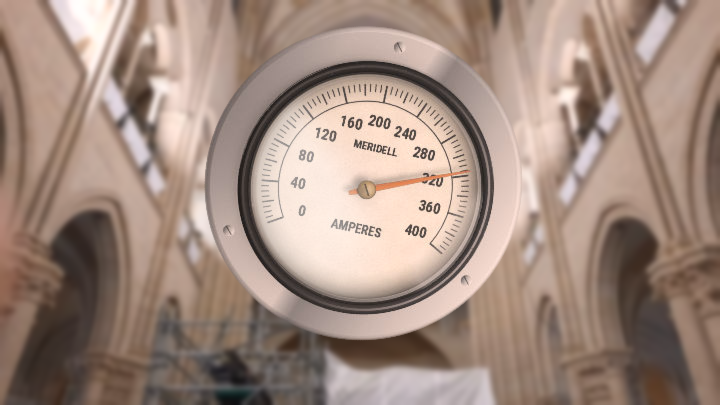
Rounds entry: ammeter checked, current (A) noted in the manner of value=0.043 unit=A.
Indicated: value=315 unit=A
